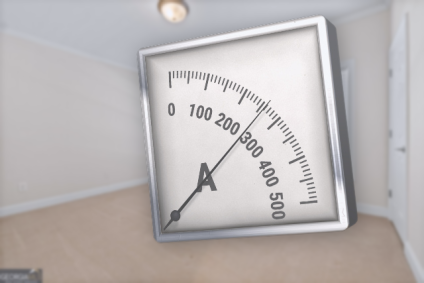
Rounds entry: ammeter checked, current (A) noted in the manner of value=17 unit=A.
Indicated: value=260 unit=A
